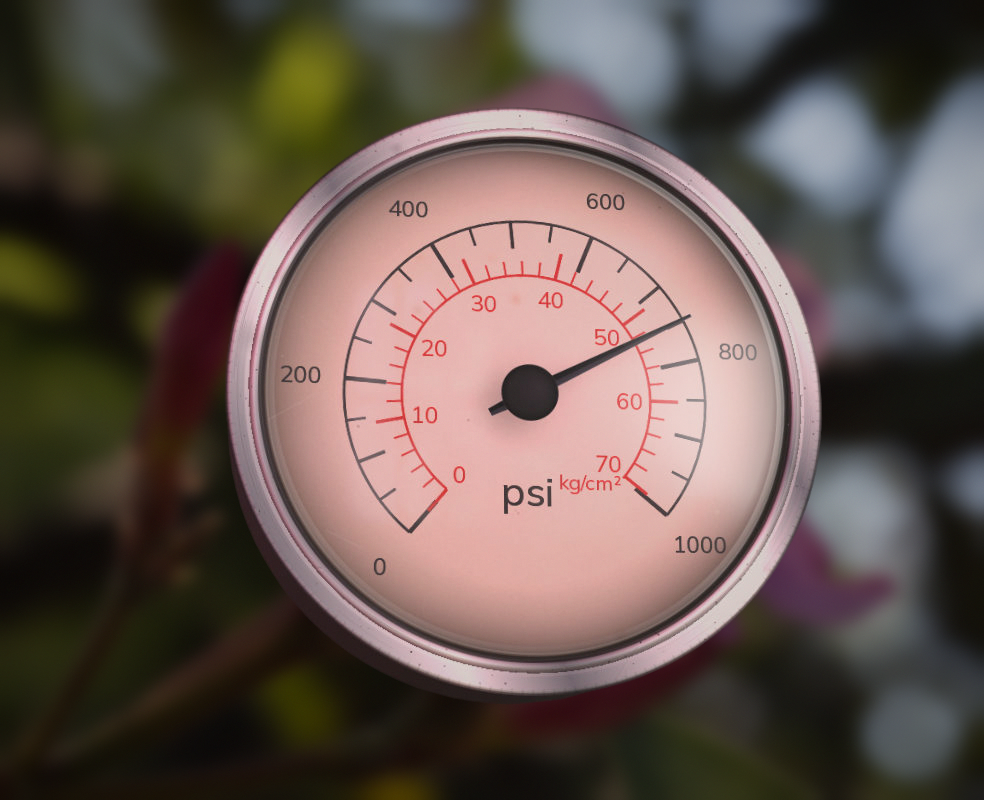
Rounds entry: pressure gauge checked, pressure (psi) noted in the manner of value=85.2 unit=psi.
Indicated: value=750 unit=psi
